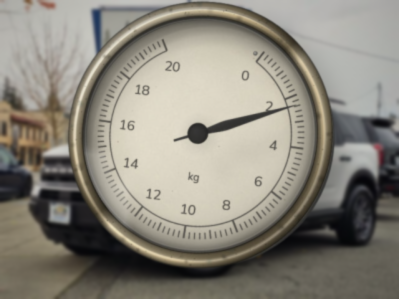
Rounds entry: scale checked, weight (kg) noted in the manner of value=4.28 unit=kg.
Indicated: value=2.4 unit=kg
